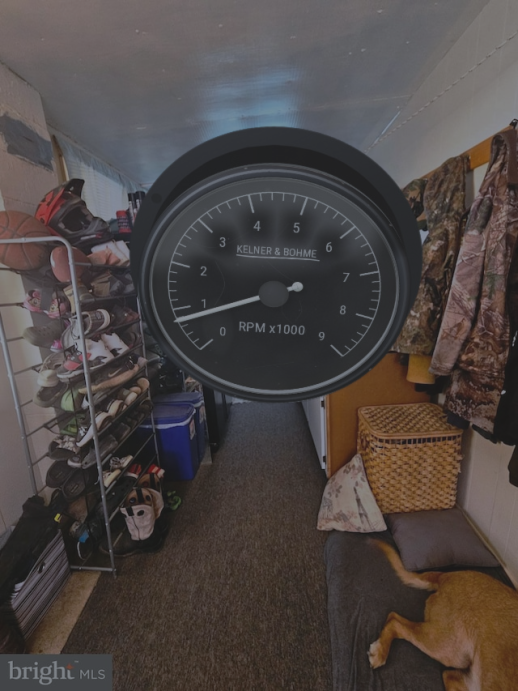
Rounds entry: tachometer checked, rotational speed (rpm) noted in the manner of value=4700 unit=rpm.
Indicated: value=800 unit=rpm
